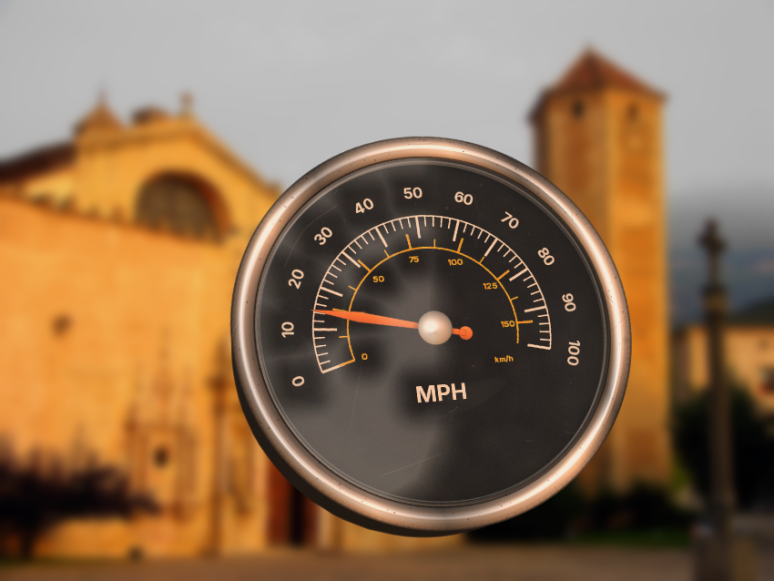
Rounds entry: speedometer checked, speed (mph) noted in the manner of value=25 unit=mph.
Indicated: value=14 unit=mph
